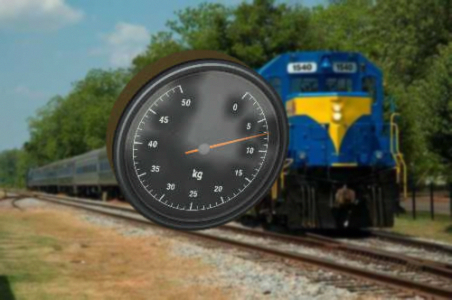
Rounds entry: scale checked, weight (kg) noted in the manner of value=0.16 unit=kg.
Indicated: value=7 unit=kg
